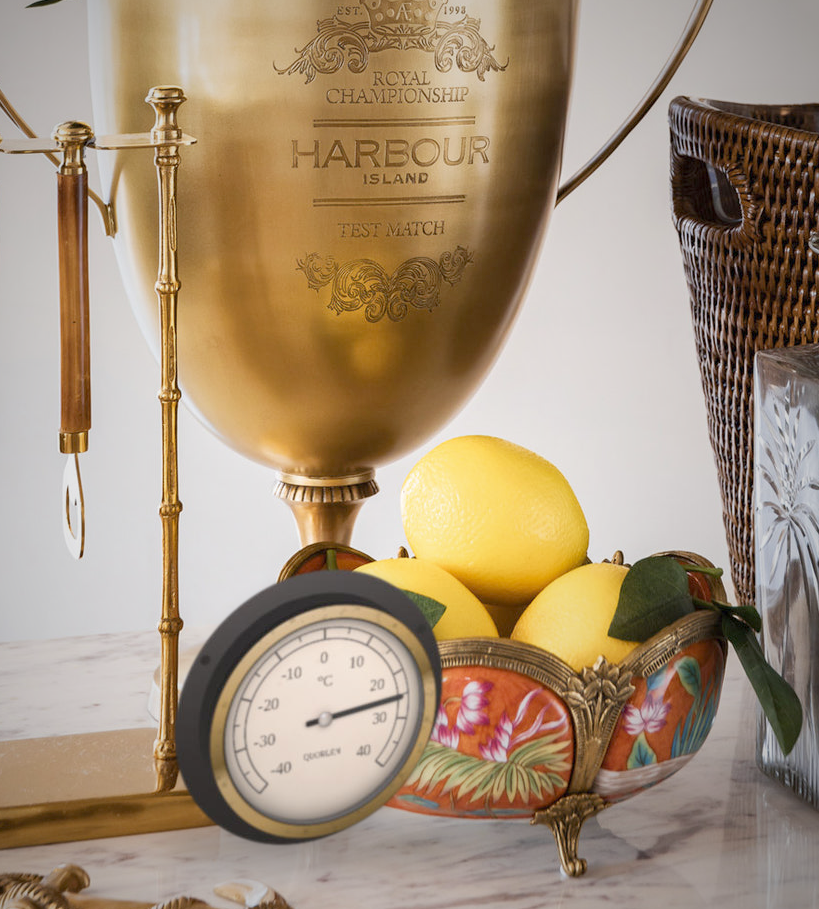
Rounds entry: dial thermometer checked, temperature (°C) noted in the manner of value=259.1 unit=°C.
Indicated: value=25 unit=°C
